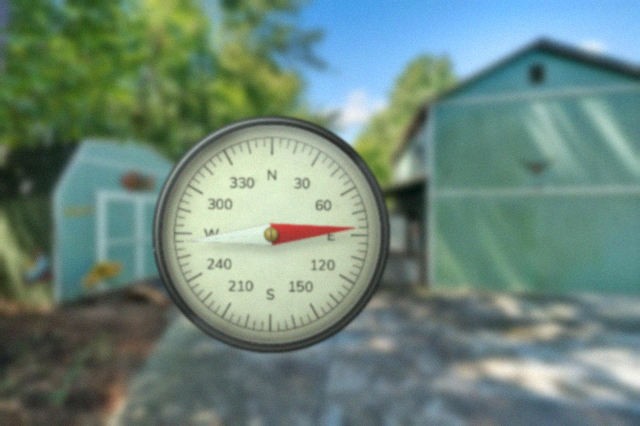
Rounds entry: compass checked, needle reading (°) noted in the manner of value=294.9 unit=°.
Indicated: value=85 unit=°
